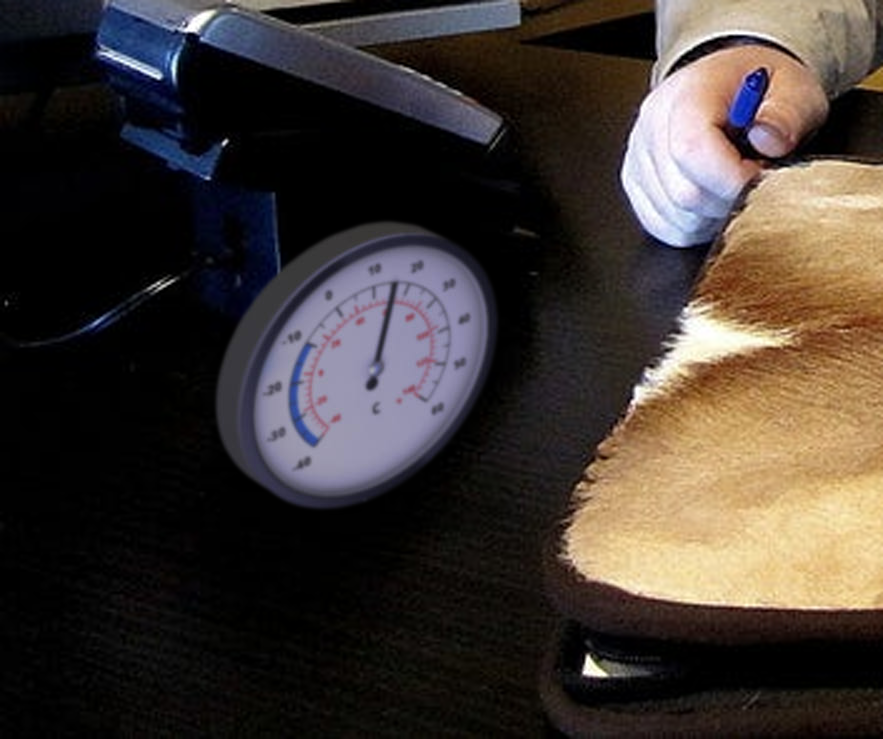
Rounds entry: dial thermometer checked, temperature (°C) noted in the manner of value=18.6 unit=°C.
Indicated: value=15 unit=°C
